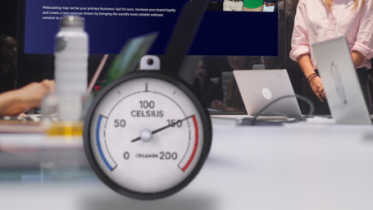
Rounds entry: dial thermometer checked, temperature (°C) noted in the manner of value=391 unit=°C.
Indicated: value=150 unit=°C
